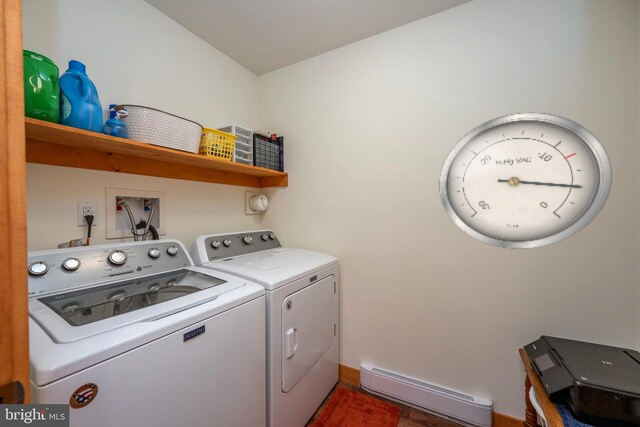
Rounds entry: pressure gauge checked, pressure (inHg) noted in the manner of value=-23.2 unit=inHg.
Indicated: value=-4 unit=inHg
